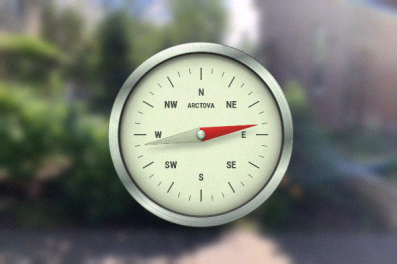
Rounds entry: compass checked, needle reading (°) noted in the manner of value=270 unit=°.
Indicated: value=80 unit=°
